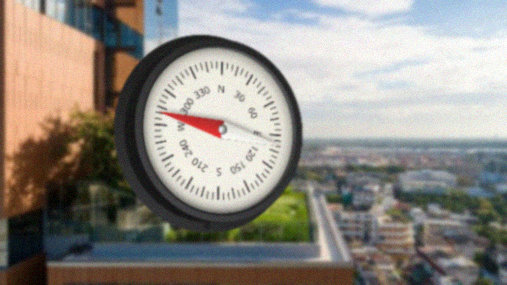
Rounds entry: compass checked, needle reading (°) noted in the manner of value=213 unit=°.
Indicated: value=280 unit=°
